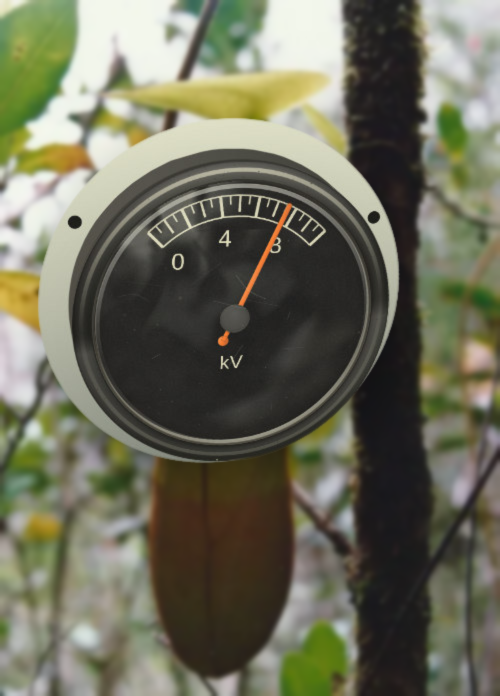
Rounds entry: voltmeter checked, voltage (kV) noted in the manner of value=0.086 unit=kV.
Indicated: value=7.5 unit=kV
